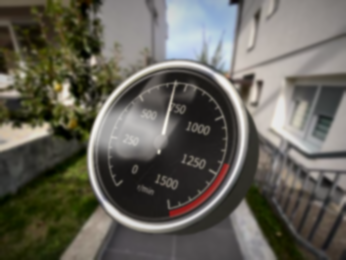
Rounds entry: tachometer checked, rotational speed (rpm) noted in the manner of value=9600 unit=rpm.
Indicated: value=700 unit=rpm
